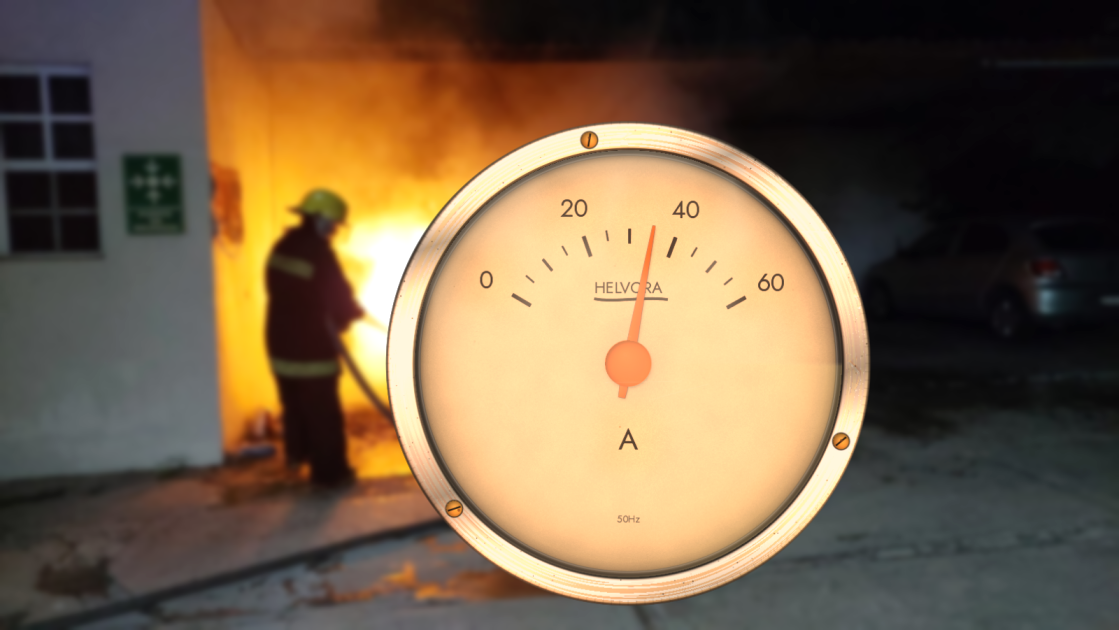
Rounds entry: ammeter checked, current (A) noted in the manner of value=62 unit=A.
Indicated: value=35 unit=A
